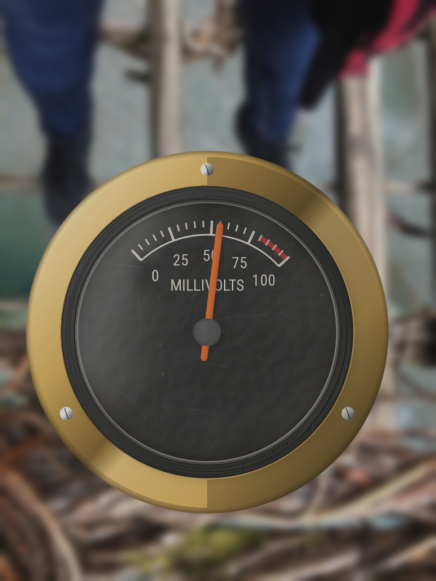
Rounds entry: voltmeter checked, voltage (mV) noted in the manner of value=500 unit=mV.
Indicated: value=55 unit=mV
